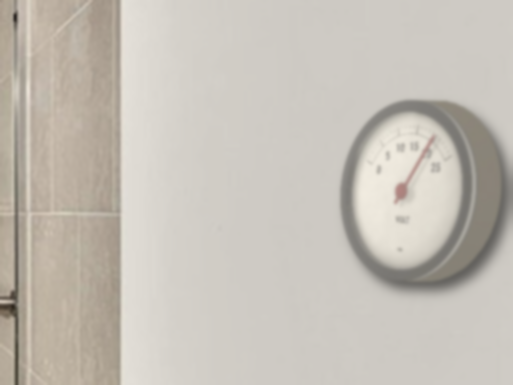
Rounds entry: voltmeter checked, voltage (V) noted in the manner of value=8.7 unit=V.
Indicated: value=20 unit=V
